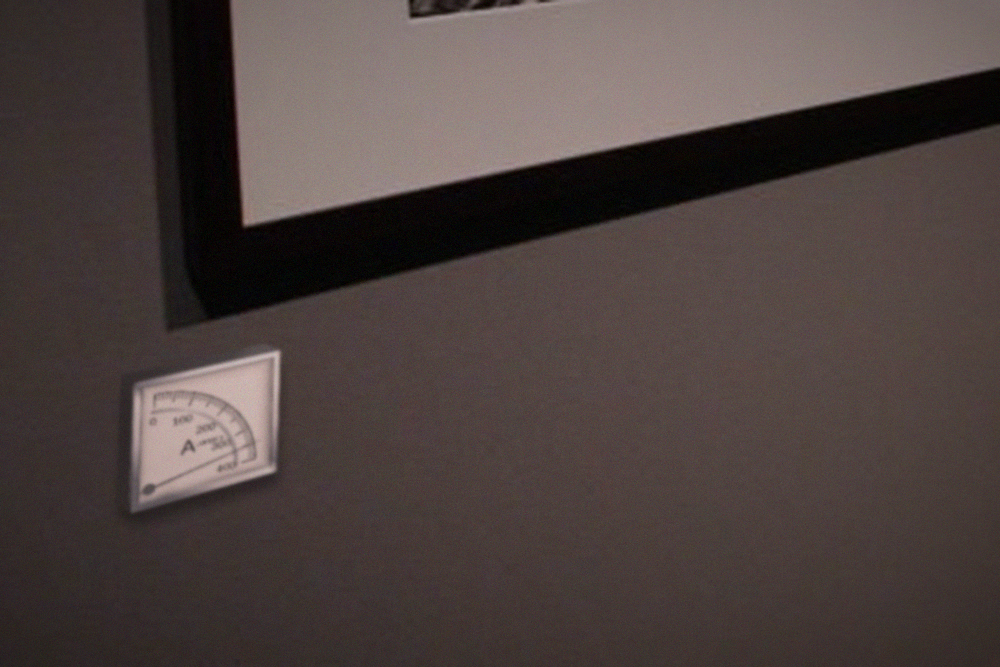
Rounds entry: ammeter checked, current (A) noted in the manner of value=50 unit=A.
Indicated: value=350 unit=A
